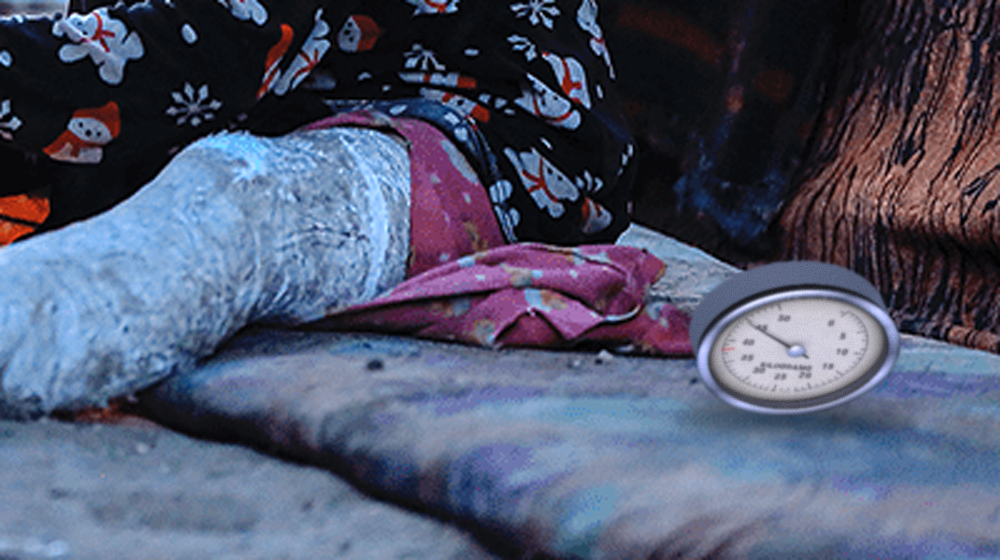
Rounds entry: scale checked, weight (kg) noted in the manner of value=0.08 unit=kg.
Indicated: value=45 unit=kg
